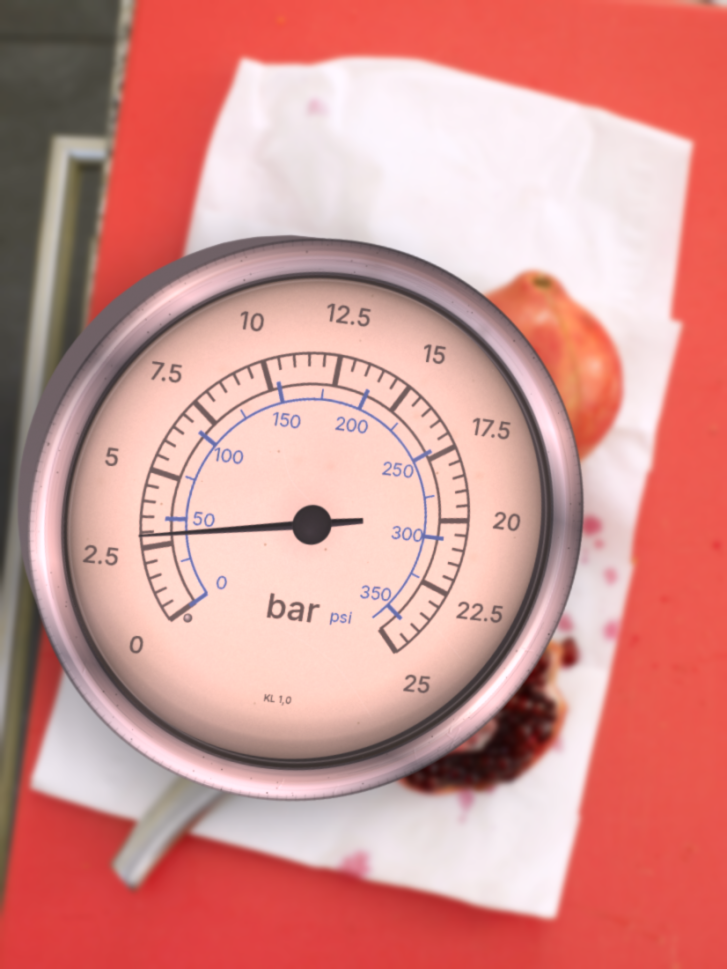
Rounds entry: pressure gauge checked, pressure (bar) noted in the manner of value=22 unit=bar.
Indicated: value=3 unit=bar
